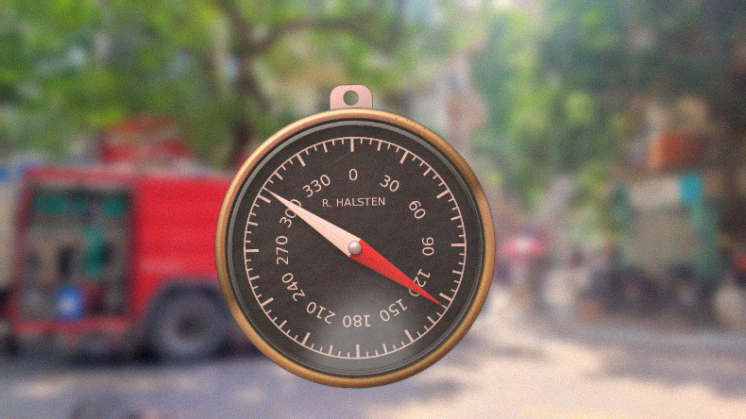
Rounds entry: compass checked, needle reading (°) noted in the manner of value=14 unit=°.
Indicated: value=125 unit=°
